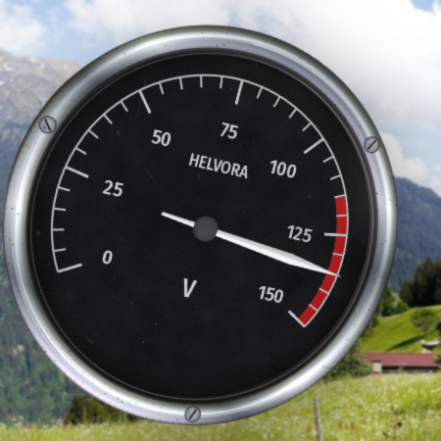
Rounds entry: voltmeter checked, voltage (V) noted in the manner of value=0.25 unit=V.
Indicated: value=135 unit=V
